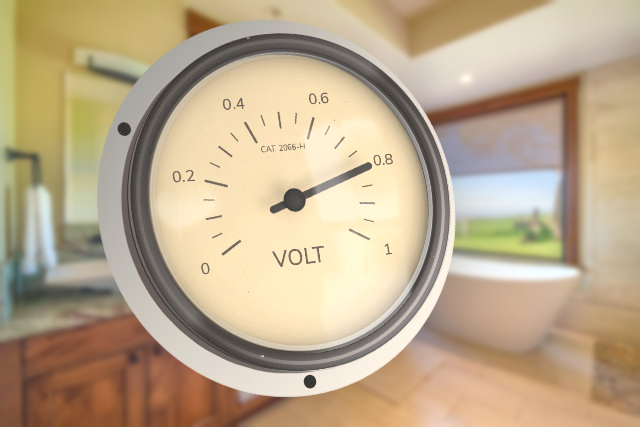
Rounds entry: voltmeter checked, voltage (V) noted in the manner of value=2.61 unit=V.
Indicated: value=0.8 unit=V
